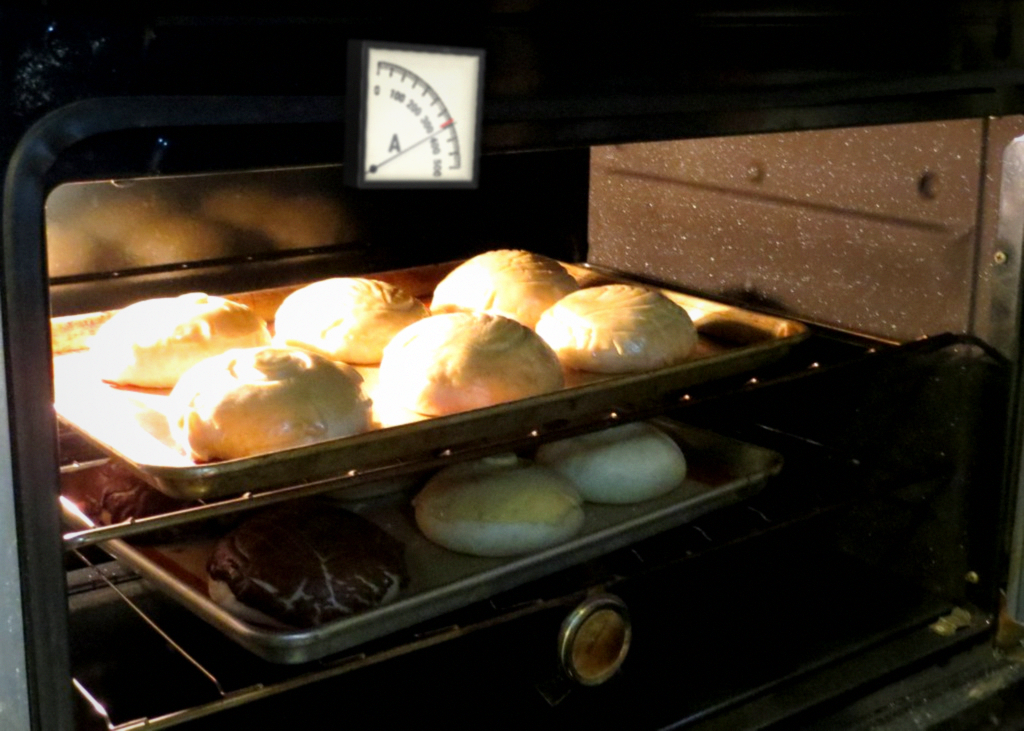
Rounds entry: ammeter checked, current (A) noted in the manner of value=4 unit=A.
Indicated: value=350 unit=A
